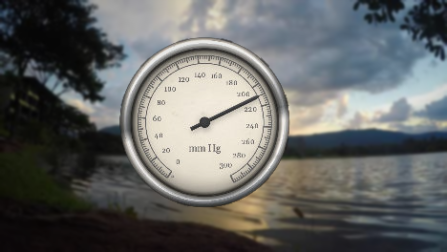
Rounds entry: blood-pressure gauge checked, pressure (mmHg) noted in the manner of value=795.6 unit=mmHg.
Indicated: value=210 unit=mmHg
